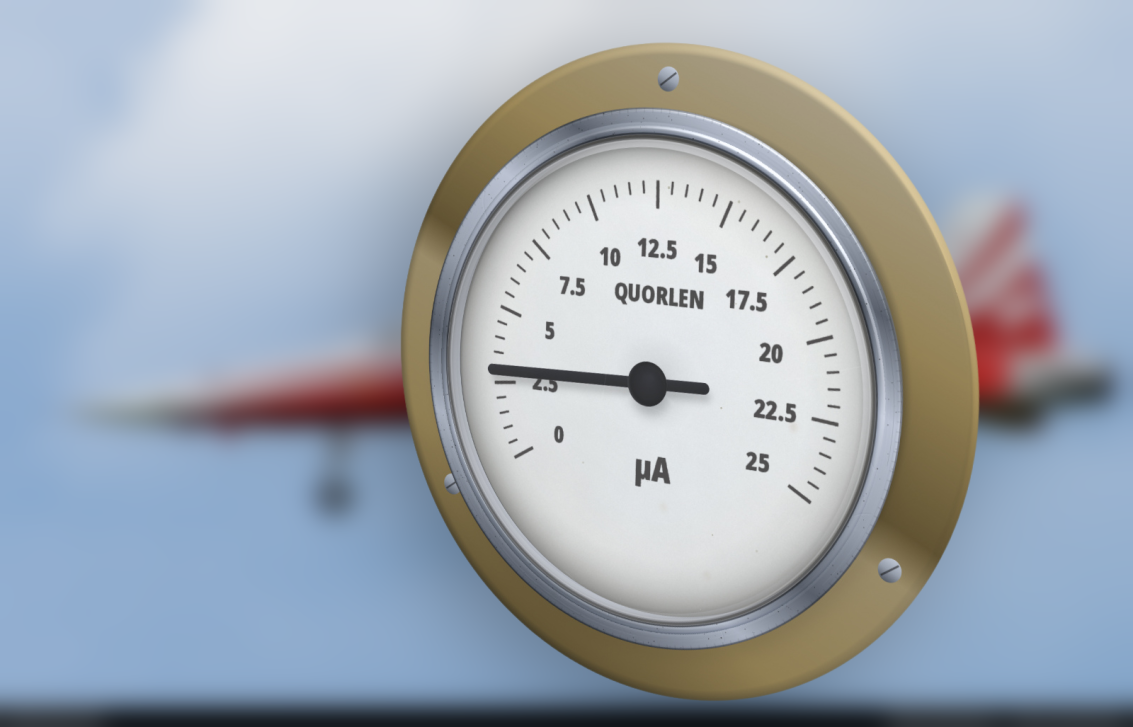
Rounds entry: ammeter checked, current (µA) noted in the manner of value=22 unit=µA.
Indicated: value=3 unit=µA
